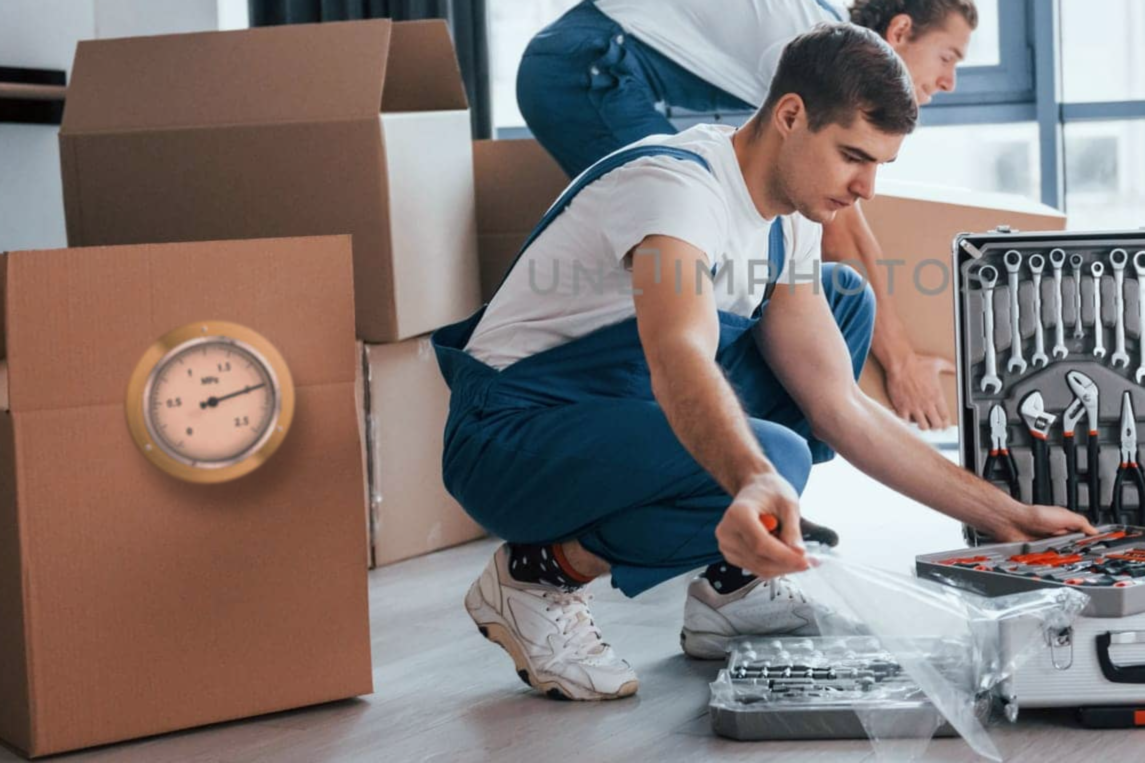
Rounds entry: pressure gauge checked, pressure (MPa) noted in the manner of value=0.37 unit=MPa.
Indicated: value=2 unit=MPa
